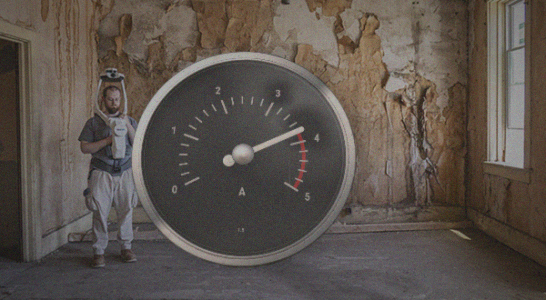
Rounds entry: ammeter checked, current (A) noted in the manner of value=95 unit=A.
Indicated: value=3.8 unit=A
